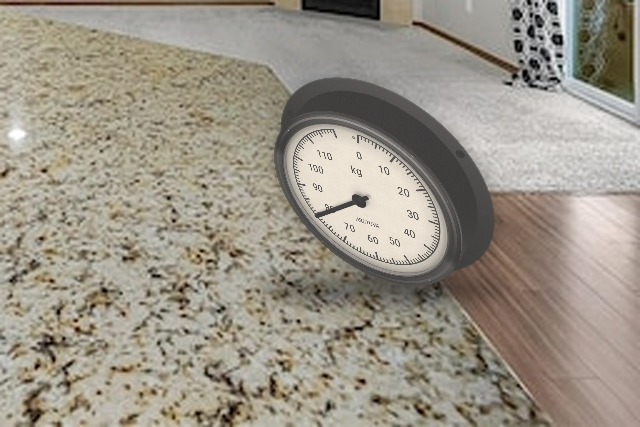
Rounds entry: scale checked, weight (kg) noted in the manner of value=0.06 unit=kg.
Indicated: value=80 unit=kg
